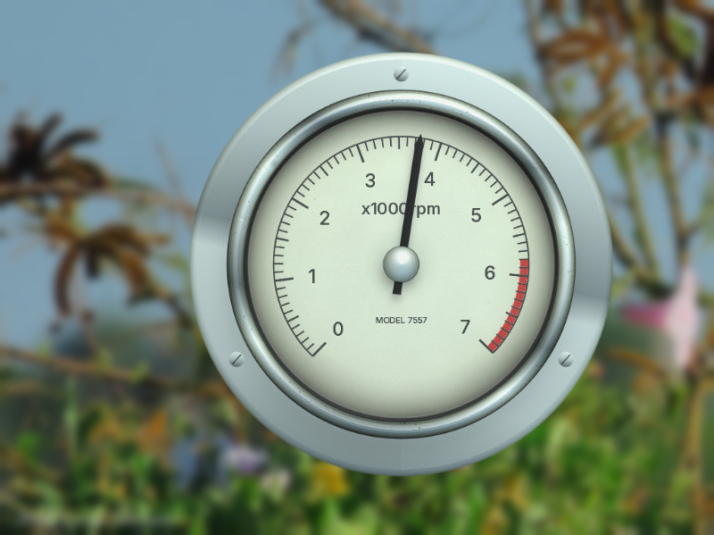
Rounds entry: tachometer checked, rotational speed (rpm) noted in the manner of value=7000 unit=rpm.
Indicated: value=3750 unit=rpm
